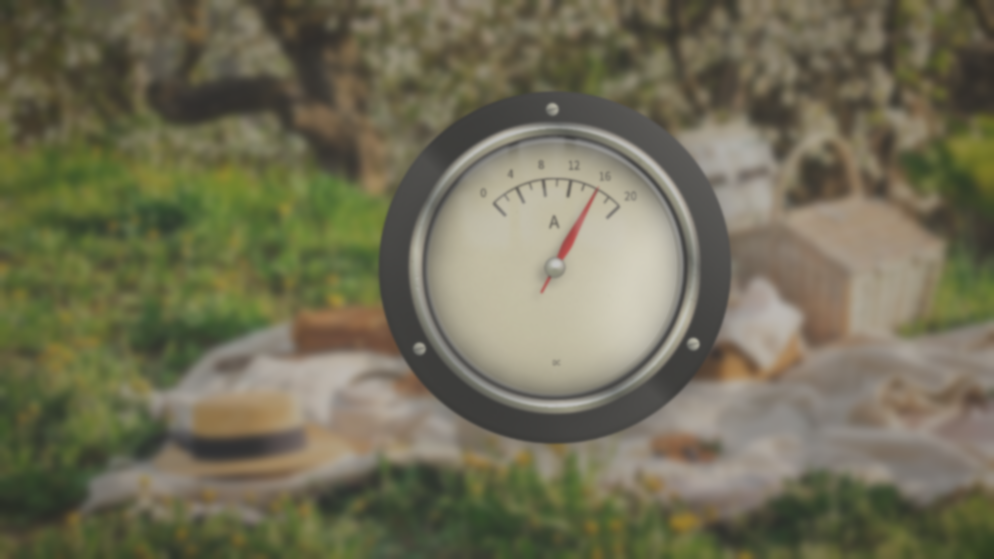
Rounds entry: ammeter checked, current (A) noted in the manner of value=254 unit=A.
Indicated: value=16 unit=A
